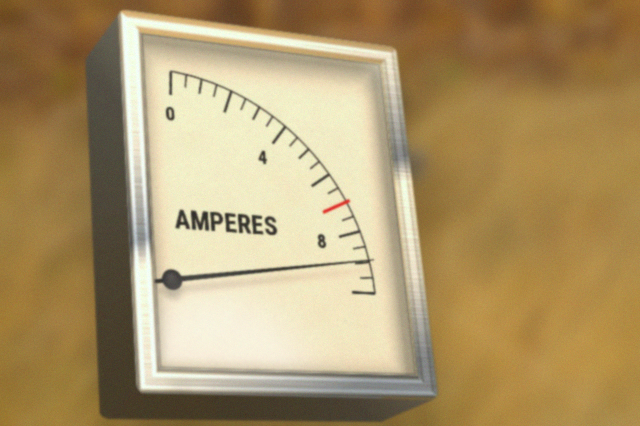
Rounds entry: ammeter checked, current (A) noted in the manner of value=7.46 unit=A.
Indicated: value=9 unit=A
